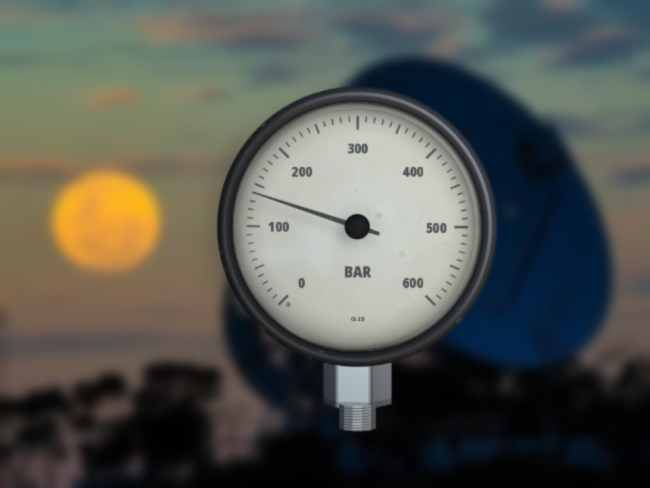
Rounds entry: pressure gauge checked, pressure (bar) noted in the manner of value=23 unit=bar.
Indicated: value=140 unit=bar
